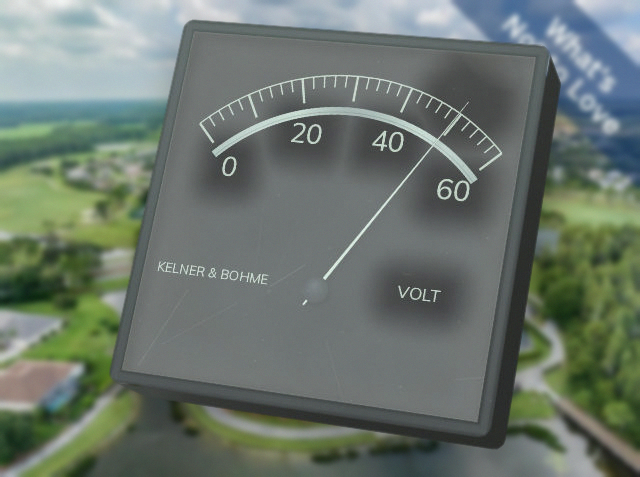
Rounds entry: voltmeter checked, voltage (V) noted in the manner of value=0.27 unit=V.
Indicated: value=50 unit=V
